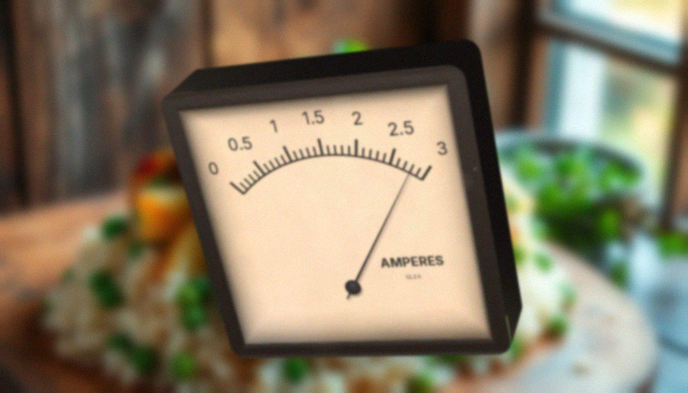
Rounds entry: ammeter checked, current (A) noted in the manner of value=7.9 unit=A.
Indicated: value=2.8 unit=A
